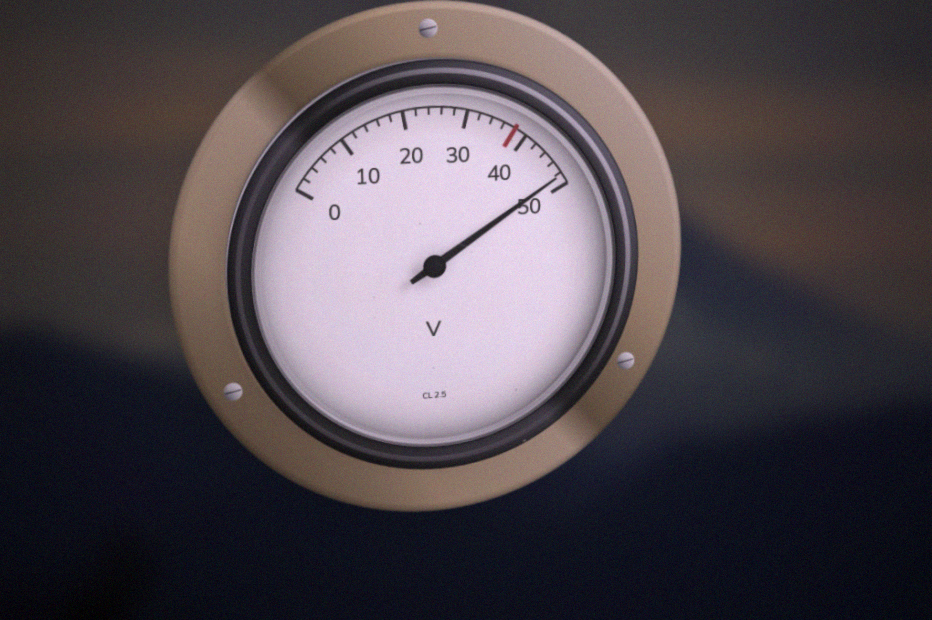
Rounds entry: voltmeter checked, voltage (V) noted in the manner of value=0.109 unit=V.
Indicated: value=48 unit=V
